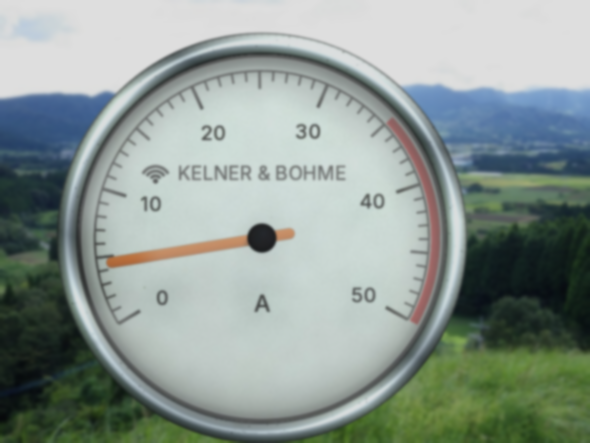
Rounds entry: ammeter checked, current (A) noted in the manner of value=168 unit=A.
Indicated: value=4.5 unit=A
